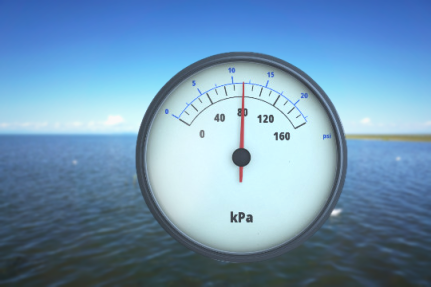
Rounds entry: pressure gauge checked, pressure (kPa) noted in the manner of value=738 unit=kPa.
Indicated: value=80 unit=kPa
